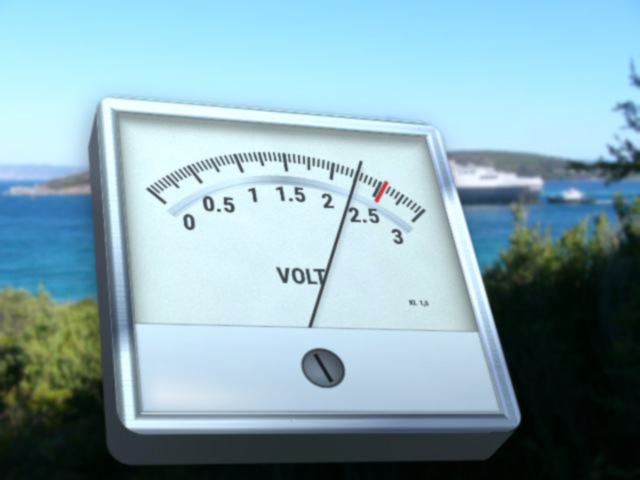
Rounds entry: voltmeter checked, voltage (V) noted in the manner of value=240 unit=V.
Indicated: value=2.25 unit=V
